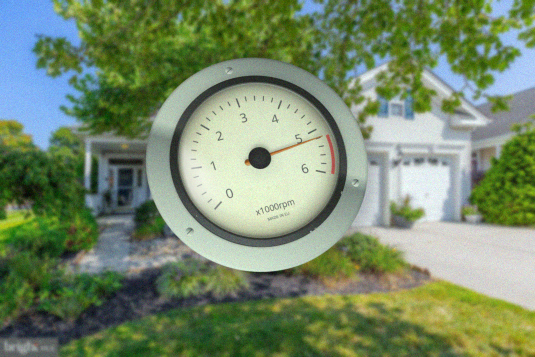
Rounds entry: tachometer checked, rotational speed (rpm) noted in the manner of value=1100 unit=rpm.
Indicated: value=5200 unit=rpm
